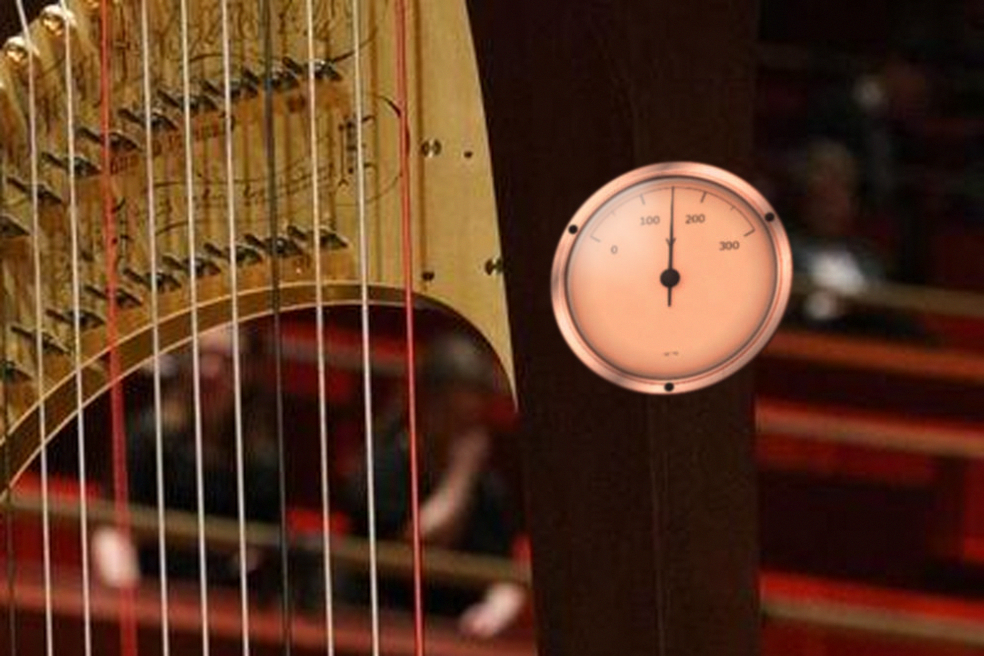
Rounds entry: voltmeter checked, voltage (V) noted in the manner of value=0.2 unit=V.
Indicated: value=150 unit=V
